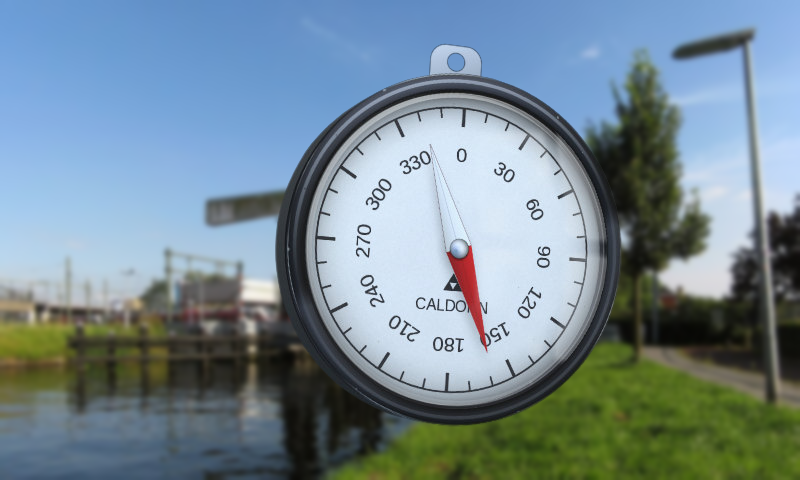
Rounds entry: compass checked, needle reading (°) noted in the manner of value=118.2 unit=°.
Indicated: value=160 unit=°
